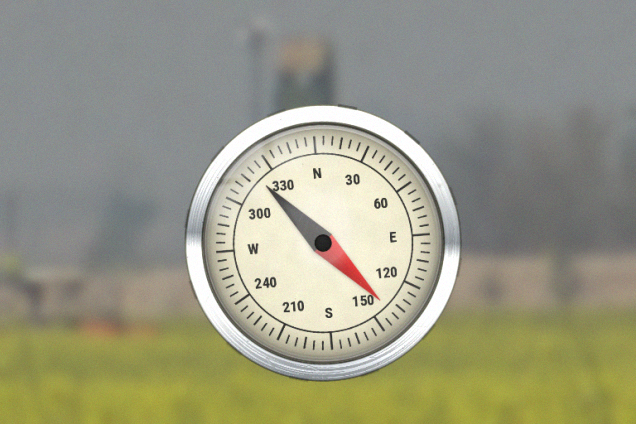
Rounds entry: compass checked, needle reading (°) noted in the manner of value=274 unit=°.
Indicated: value=140 unit=°
